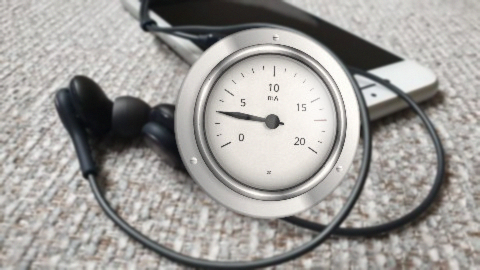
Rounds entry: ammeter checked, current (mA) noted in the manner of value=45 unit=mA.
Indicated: value=3 unit=mA
